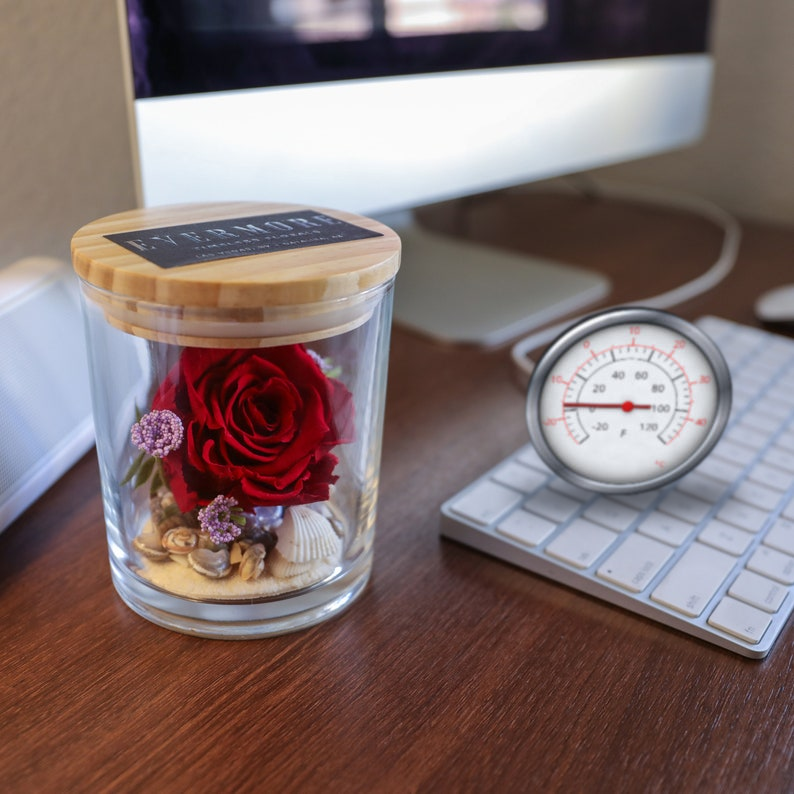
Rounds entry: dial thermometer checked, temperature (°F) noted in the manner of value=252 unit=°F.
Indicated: value=4 unit=°F
